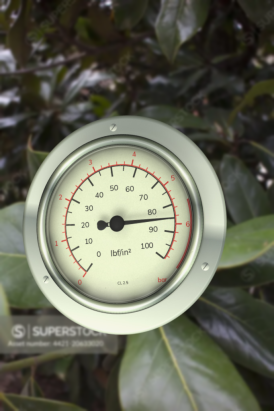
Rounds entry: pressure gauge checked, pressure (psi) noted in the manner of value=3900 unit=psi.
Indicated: value=85 unit=psi
